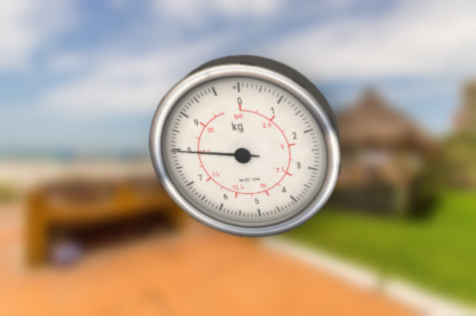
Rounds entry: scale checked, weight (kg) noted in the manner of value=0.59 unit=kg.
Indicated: value=8 unit=kg
